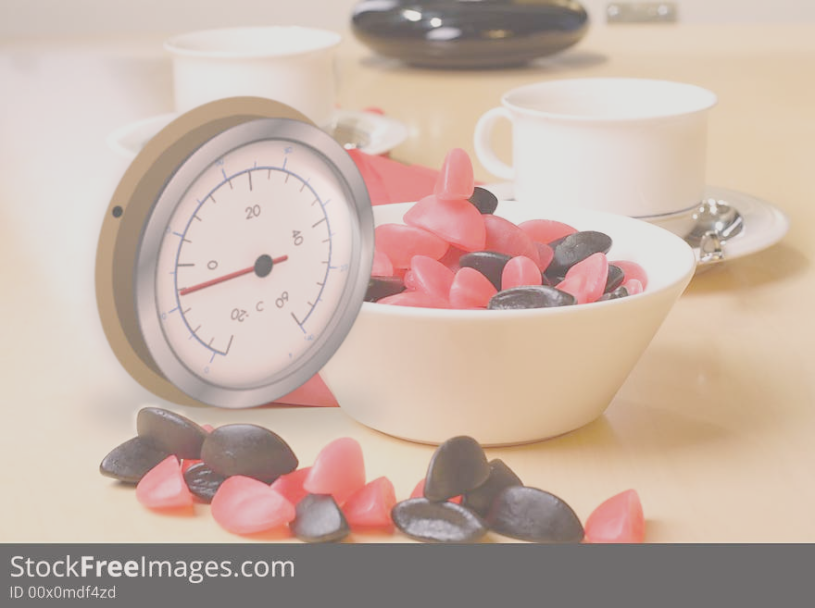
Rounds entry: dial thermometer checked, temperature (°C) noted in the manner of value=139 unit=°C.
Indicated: value=-4 unit=°C
